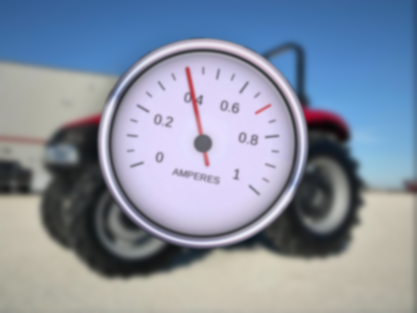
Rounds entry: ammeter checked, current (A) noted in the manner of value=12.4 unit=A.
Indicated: value=0.4 unit=A
